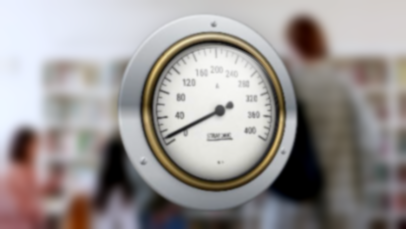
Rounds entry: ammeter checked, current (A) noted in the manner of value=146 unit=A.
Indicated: value=10 unit=A
